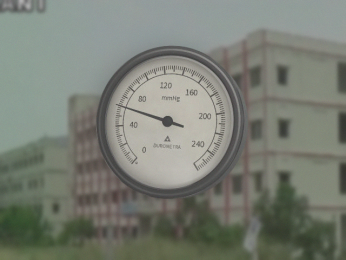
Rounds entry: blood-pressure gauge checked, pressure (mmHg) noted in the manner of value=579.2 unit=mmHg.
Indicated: value=60 unit=mmHg
